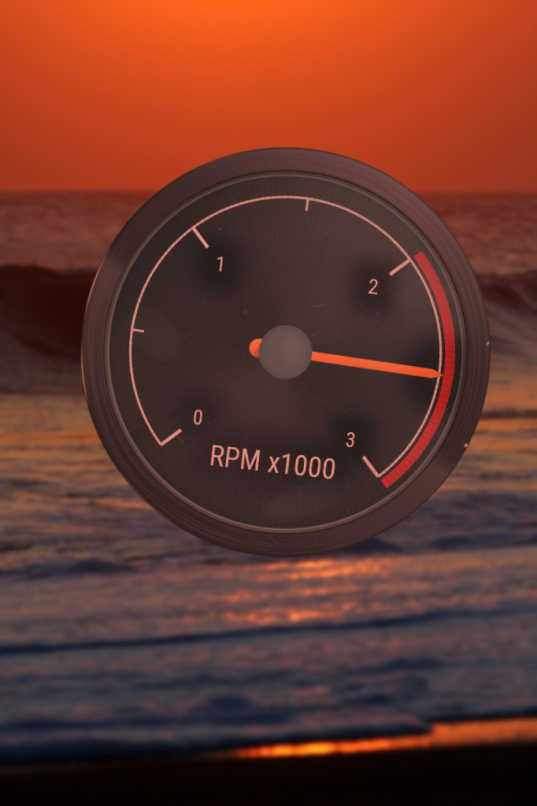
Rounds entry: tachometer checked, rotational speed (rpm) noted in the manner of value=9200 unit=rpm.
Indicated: value=2500 unit=rpm
